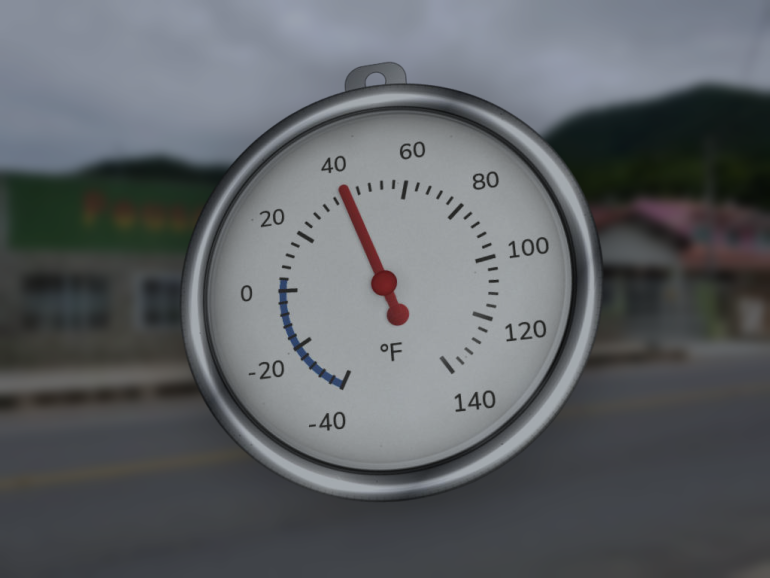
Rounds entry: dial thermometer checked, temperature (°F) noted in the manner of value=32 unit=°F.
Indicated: value=40 unit=°F
